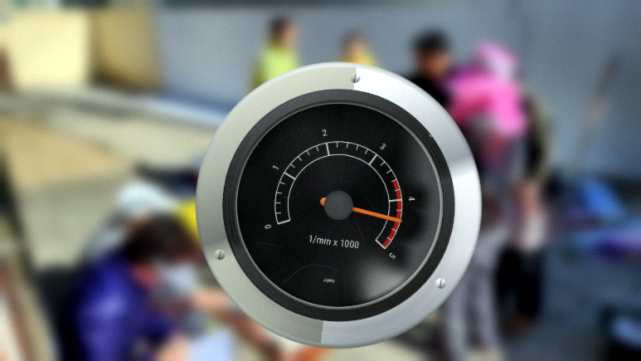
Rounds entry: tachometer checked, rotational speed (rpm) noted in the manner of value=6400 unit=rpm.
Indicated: value=4400 unit=rpm
